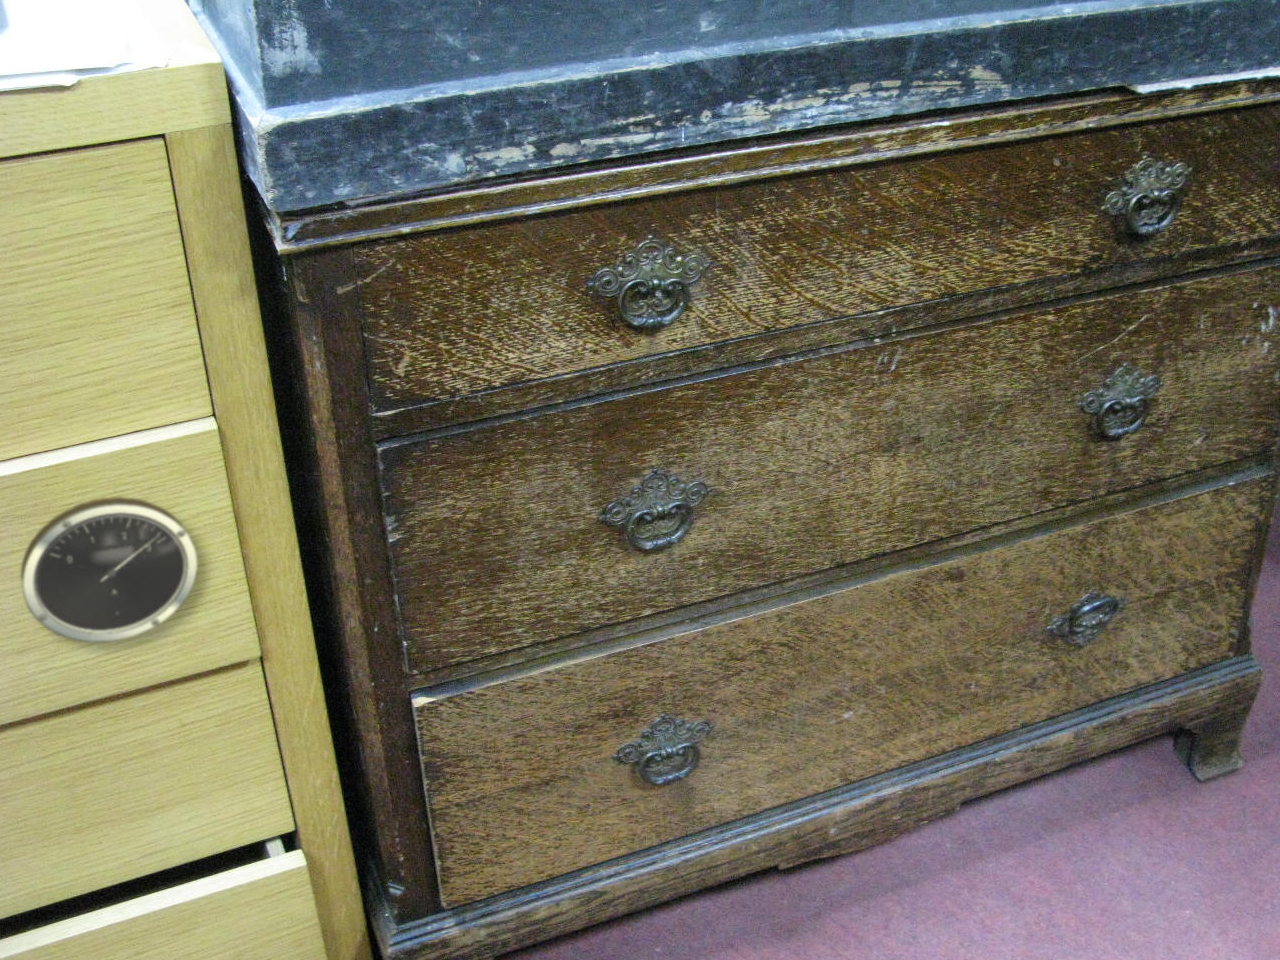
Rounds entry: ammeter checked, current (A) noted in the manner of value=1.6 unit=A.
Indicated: value=2.8 unit=A
